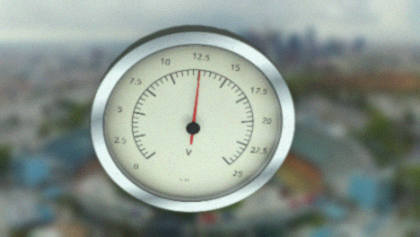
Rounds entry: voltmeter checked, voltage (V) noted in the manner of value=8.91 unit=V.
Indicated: value=12.5 unit=V
